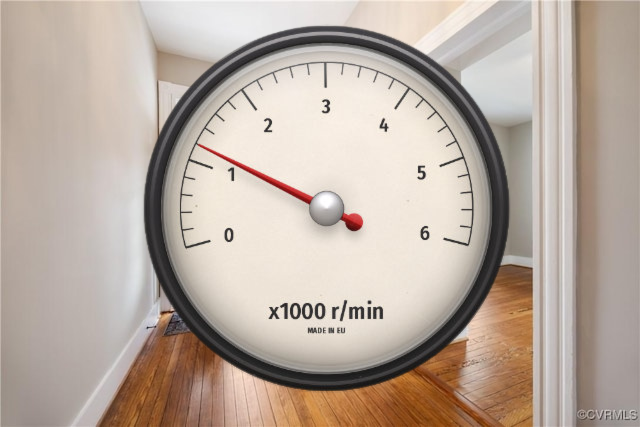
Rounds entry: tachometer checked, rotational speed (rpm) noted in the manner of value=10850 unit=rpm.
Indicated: value=1200 unit=rpm
